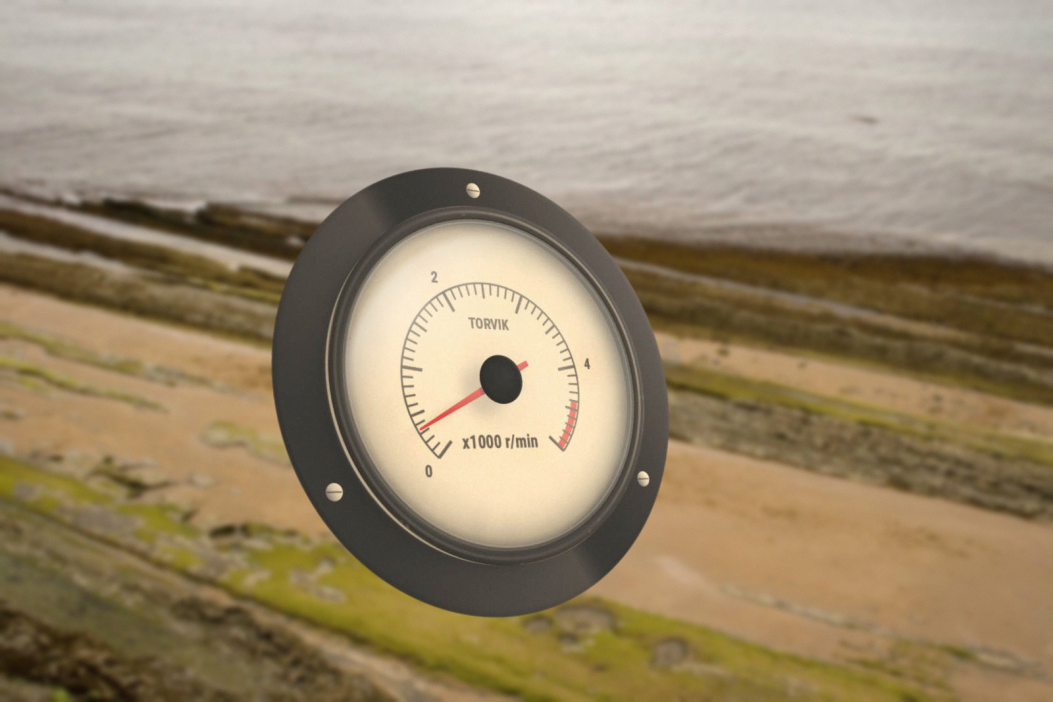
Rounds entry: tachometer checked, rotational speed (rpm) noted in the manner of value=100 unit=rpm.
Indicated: value=350 unit=rpm
